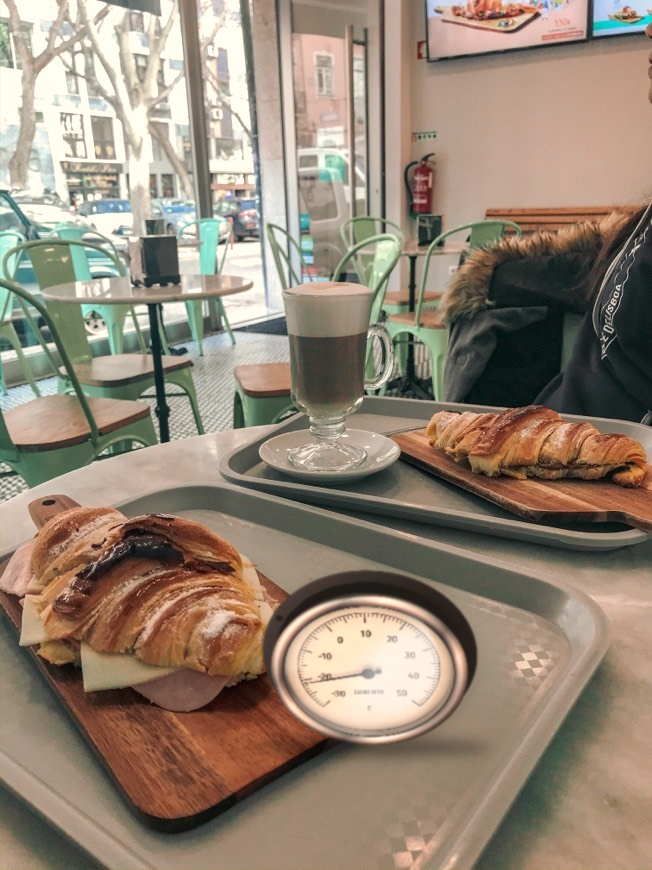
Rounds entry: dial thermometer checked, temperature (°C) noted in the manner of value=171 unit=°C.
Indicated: value=-20 unit=°C
